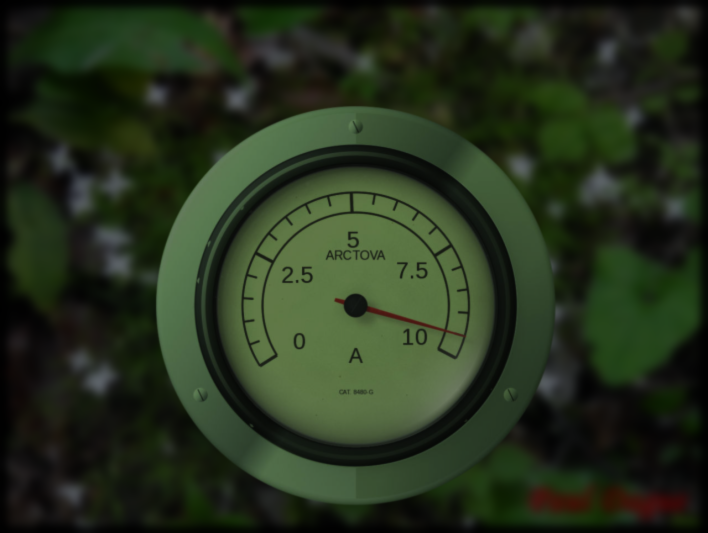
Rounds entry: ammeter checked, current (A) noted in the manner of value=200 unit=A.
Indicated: value=9.5 unit=A
